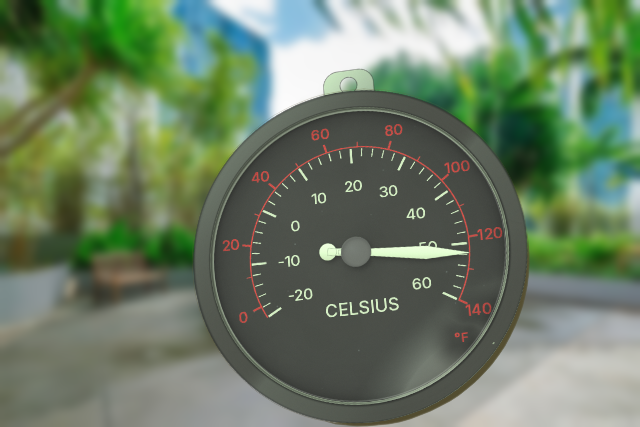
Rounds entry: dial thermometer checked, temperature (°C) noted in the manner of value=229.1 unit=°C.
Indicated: value=52 unit=°C
